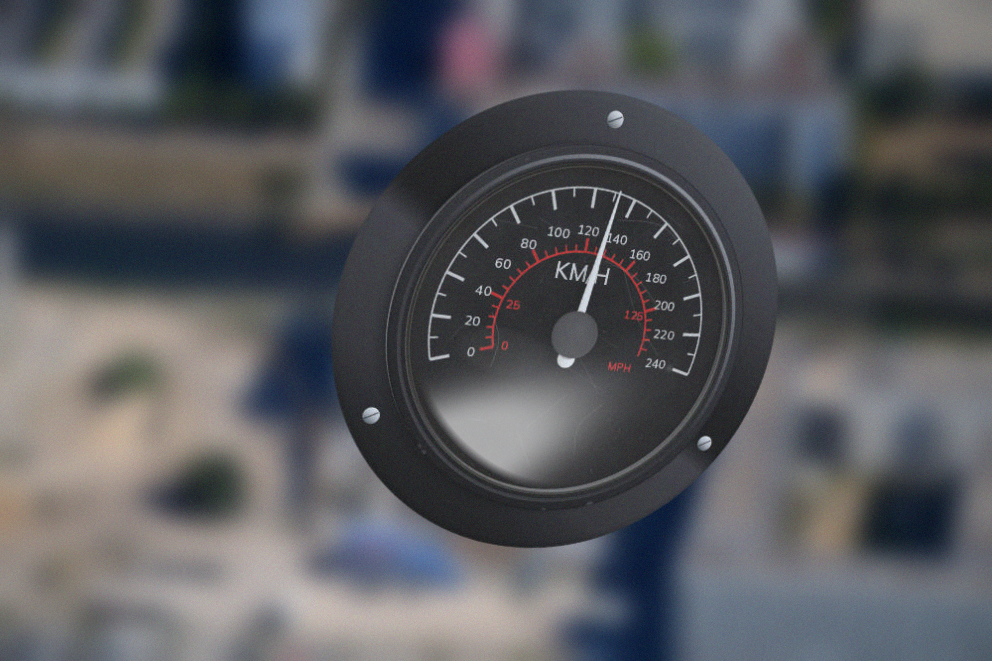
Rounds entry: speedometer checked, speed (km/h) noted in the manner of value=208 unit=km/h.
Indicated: value=130 unit=km/h
